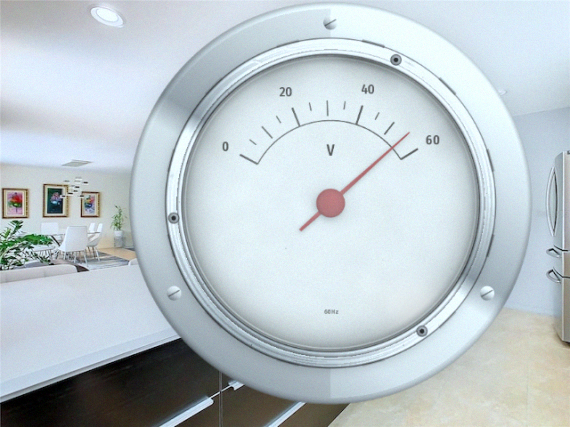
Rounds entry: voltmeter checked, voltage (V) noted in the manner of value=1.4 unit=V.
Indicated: value=55 unit=V
